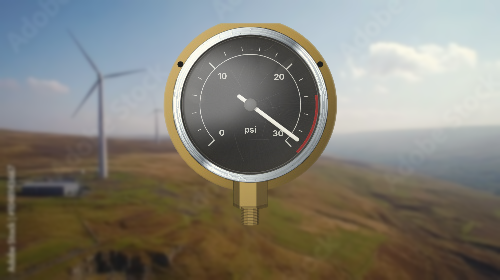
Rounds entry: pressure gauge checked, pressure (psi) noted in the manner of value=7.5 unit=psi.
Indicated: value=29 unit=psi
